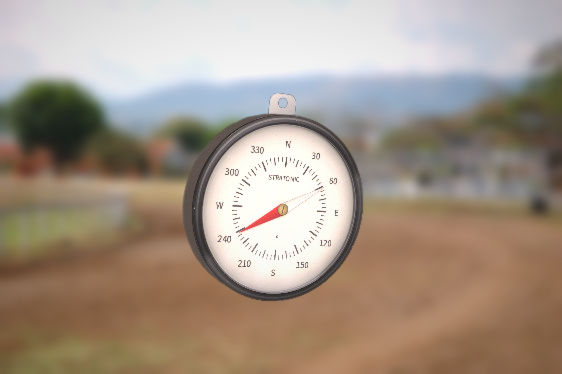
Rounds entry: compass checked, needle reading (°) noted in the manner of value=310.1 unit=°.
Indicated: value=240 unit=°
